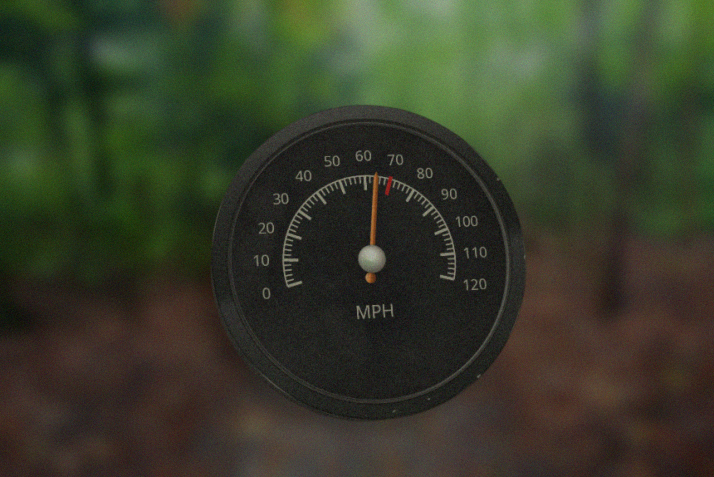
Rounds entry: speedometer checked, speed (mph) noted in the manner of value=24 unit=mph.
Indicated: value=64 unit=mph
